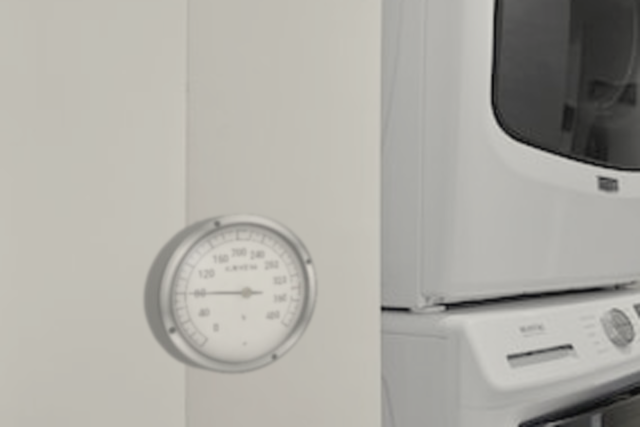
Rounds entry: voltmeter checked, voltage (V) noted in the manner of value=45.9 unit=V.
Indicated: value=80 unit=V
